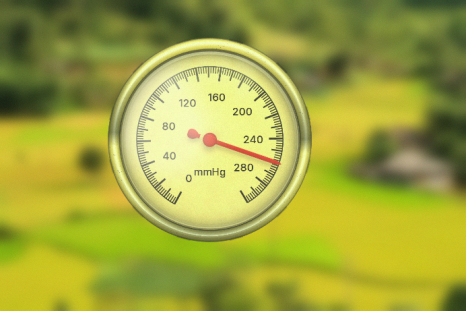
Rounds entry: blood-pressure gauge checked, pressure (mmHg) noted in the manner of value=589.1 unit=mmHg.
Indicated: value=260 unit=mmHg
